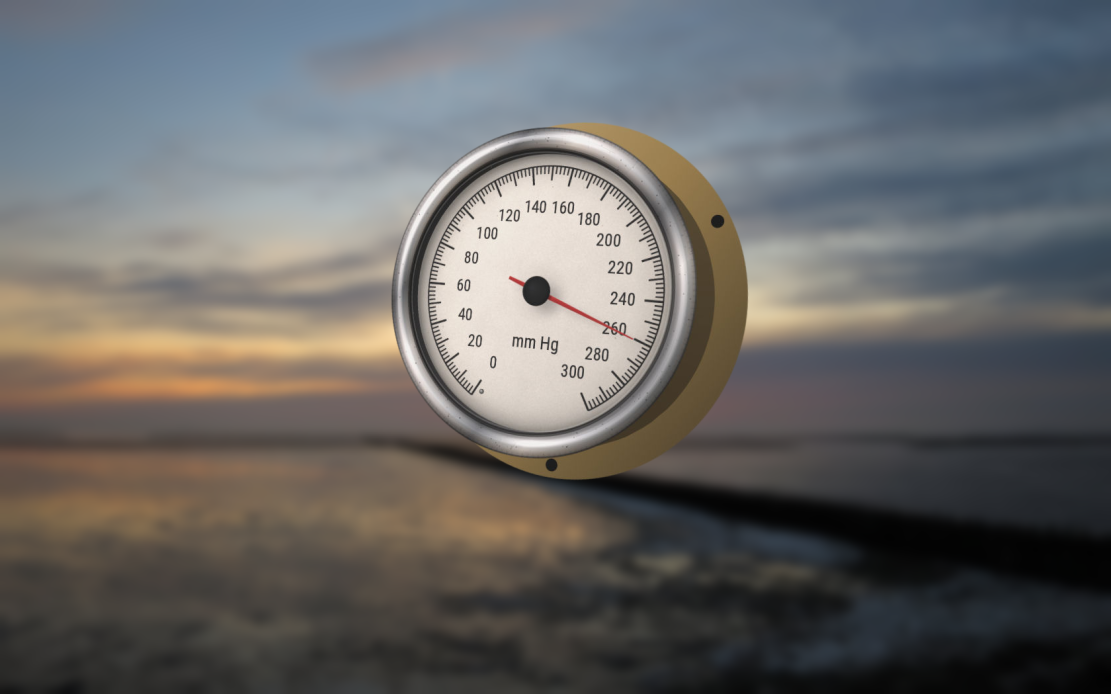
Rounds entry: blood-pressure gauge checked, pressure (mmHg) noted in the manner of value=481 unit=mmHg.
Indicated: value=260 unit=mmHg
